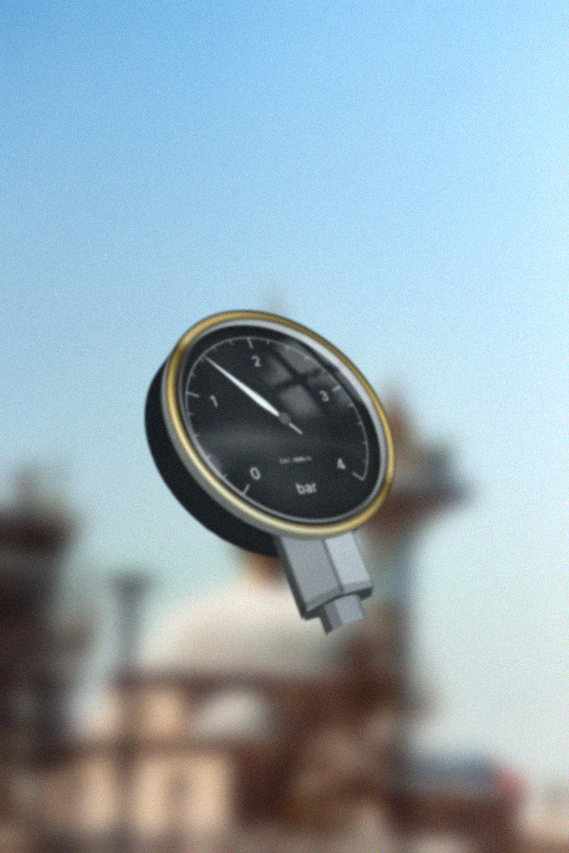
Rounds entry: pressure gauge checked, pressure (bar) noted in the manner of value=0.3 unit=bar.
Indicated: value=1.4 unit=bar
